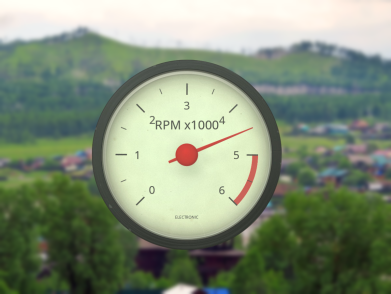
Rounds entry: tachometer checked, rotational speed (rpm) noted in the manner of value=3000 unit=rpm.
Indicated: value=4500 unit=rpm
